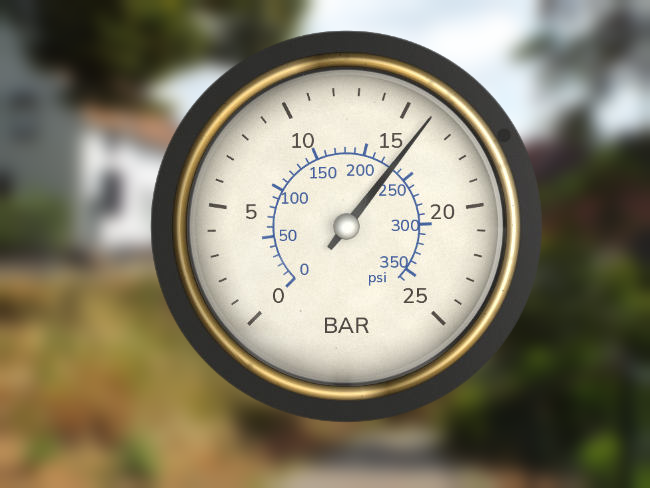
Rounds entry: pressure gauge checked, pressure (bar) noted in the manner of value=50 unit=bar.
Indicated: value=16 unit=bar
